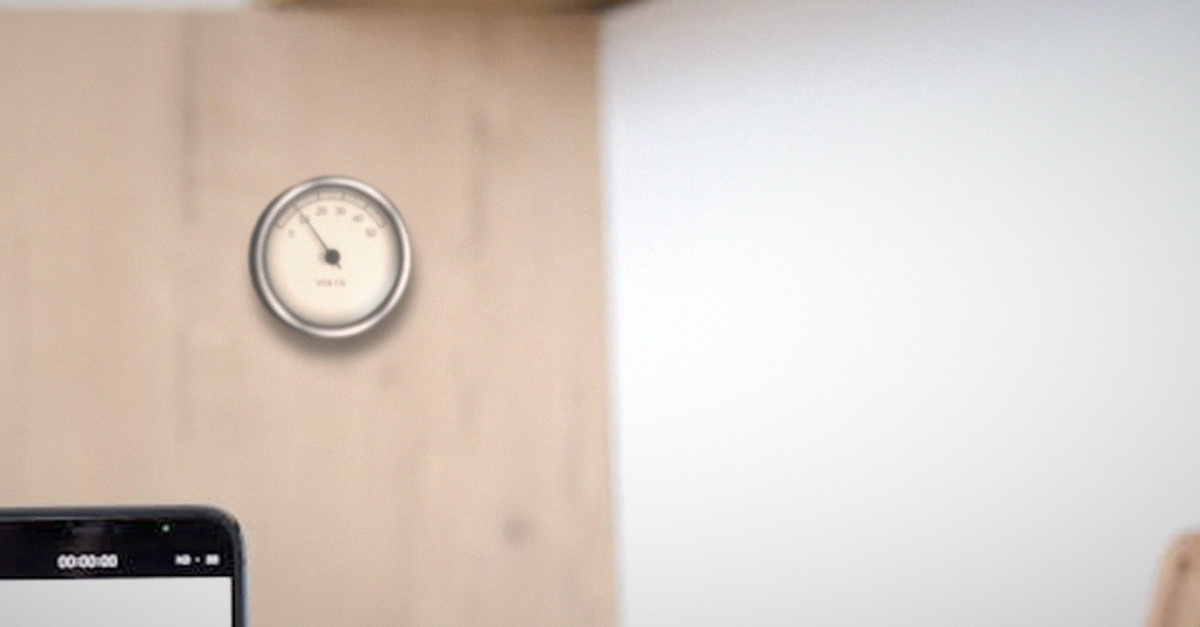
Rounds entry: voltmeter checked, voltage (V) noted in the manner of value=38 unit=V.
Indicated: value=10 unit=V
